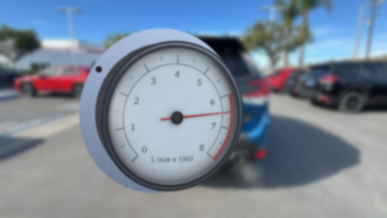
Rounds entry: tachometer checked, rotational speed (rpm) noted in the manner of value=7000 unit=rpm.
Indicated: value=6500 unit=rpm
